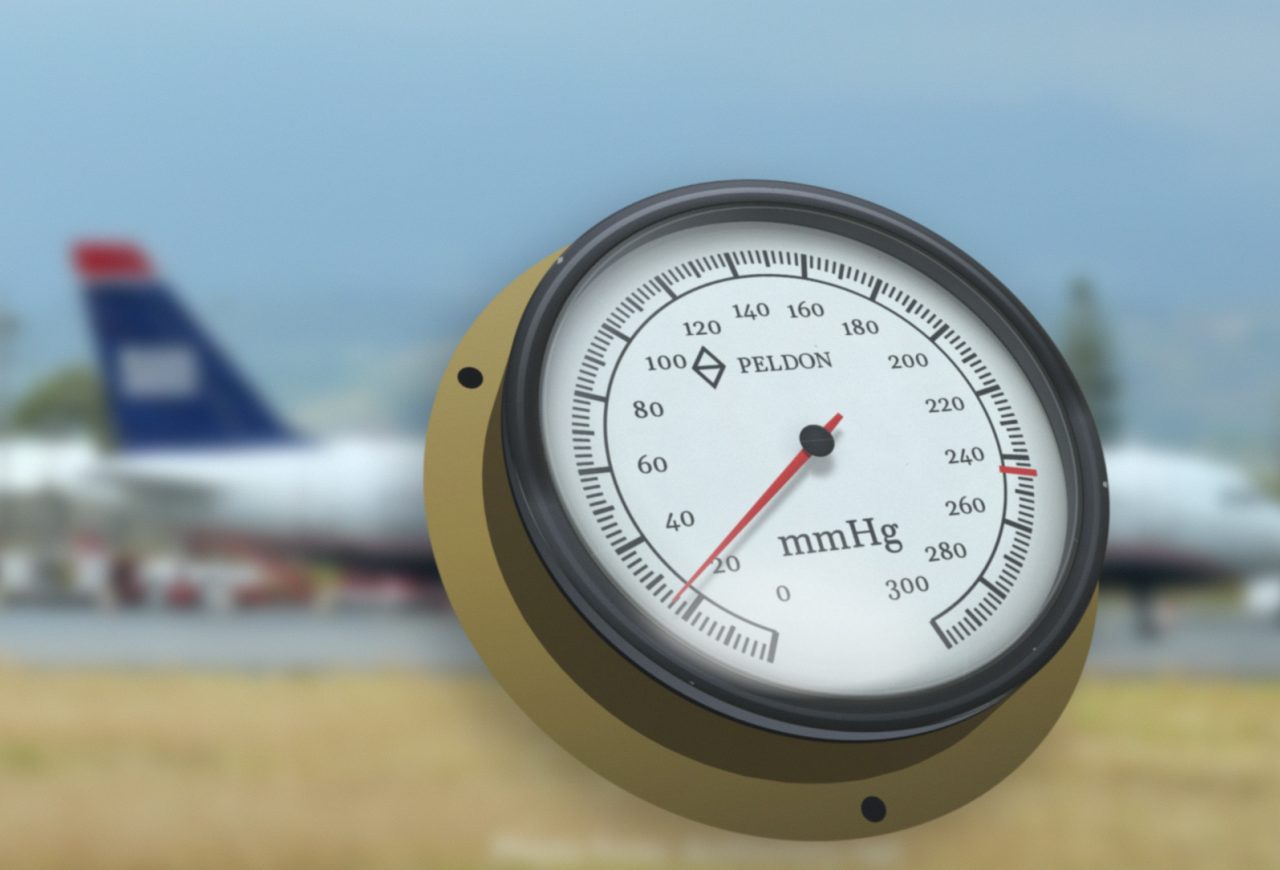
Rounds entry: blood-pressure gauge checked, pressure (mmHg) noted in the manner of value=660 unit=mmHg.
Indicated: value=24 unit=mmHg
